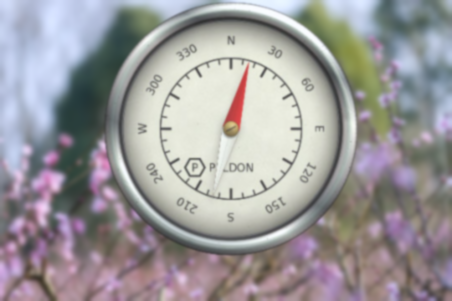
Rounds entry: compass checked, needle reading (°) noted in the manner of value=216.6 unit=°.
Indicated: value=15 unit=°
